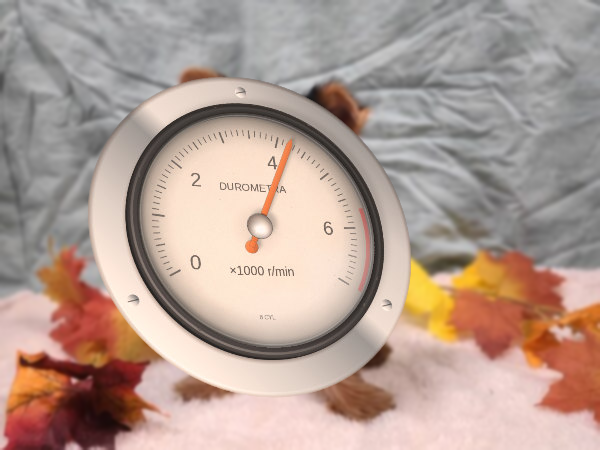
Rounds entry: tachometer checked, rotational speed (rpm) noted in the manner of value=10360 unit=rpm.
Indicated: value=4200 unit=rpm
